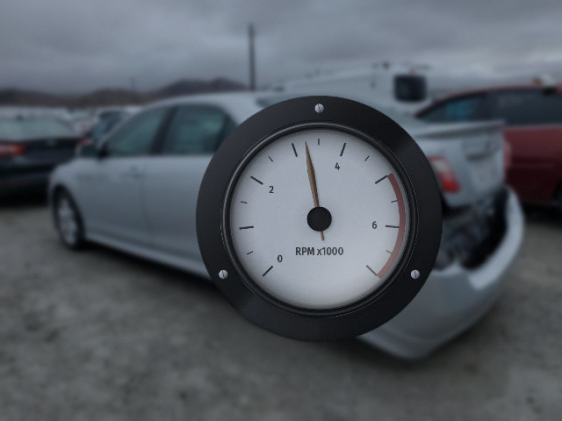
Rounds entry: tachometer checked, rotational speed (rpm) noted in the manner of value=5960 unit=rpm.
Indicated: value=3250 unit=rpm
